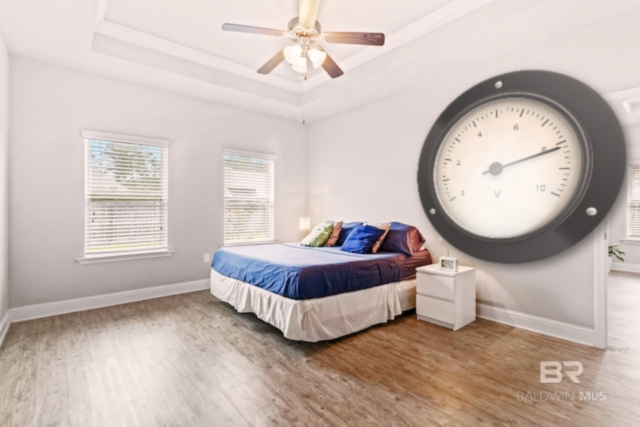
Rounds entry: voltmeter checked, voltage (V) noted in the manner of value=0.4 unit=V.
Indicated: value=8.2 unit=V
